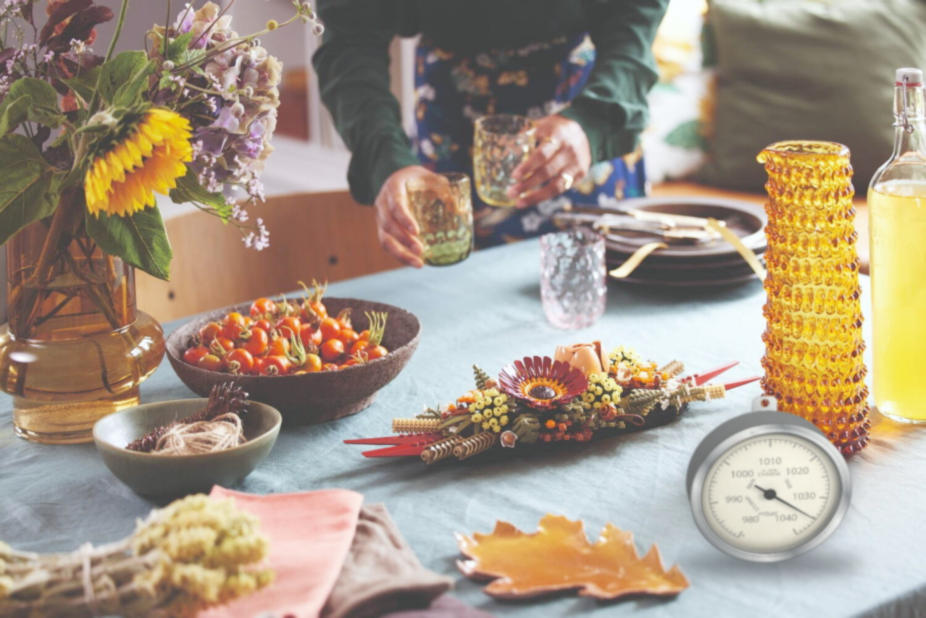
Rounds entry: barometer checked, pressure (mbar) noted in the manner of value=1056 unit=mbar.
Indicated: value=1035 unit=mbar
